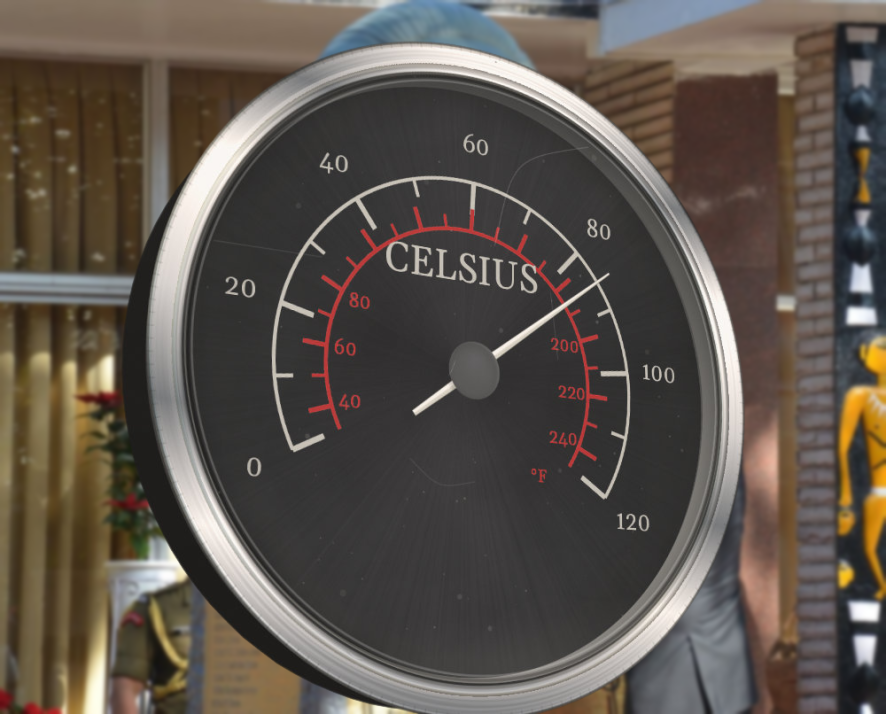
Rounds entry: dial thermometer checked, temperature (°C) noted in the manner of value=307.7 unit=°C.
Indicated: value=85 unit=°C
